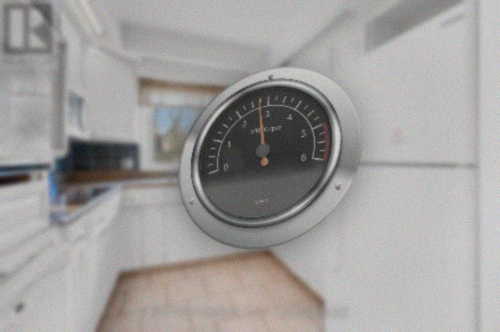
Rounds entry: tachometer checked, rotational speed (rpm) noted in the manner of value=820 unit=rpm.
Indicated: value=2750 unit=rpm
